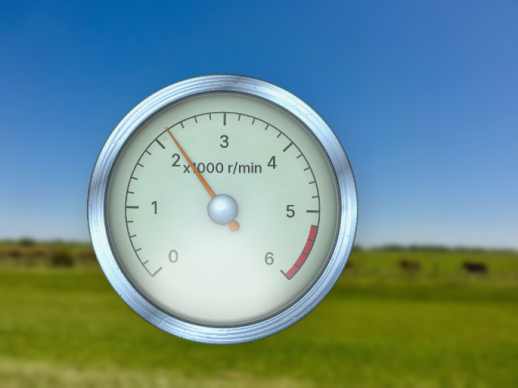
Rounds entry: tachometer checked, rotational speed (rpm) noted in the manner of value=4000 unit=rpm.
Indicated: value=2200 unit=rpm
